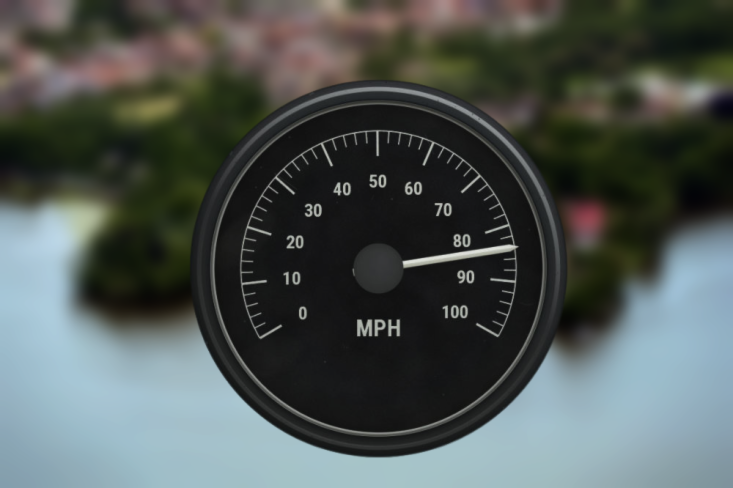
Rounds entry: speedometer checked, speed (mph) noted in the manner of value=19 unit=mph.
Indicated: value=84 unit=mph
